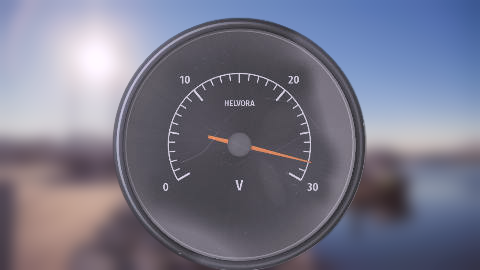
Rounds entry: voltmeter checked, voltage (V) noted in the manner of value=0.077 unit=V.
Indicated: value=28 unit=V
